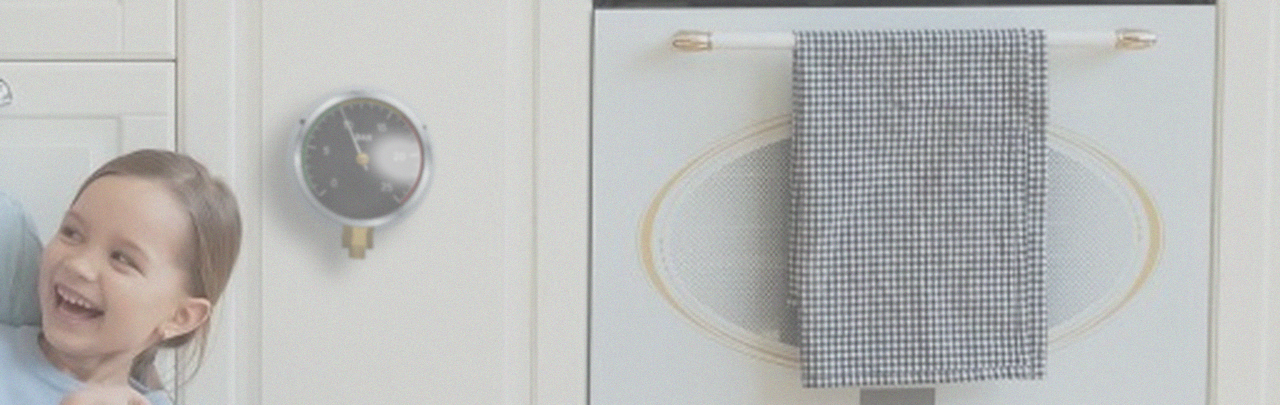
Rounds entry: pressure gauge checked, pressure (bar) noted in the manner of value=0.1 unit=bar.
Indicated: value=10 unit=bar
